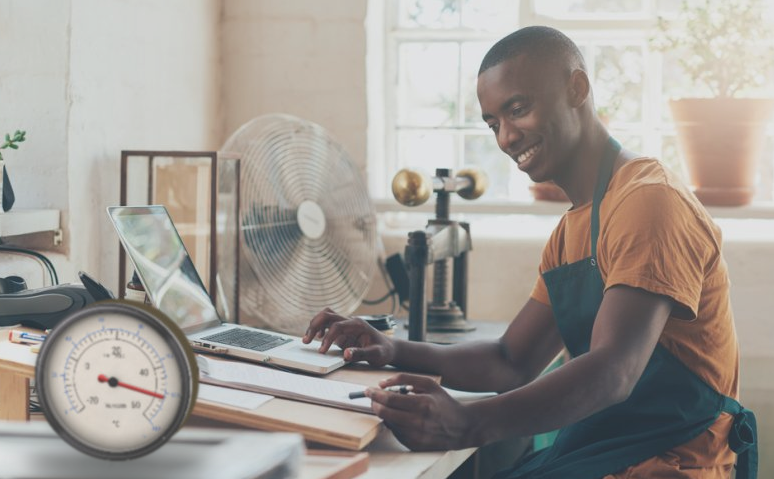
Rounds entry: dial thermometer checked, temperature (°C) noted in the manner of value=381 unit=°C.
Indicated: value=50 unit=°C
